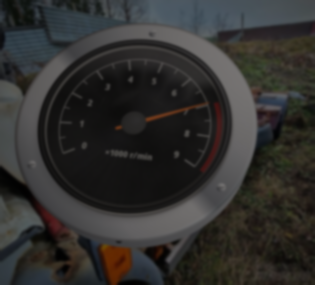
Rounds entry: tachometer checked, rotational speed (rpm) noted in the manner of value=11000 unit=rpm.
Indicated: value=7000 unit=rpm
